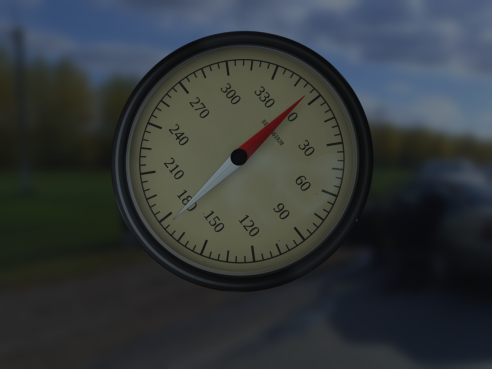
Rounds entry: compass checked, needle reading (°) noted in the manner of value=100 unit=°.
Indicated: value=355 unit=°
